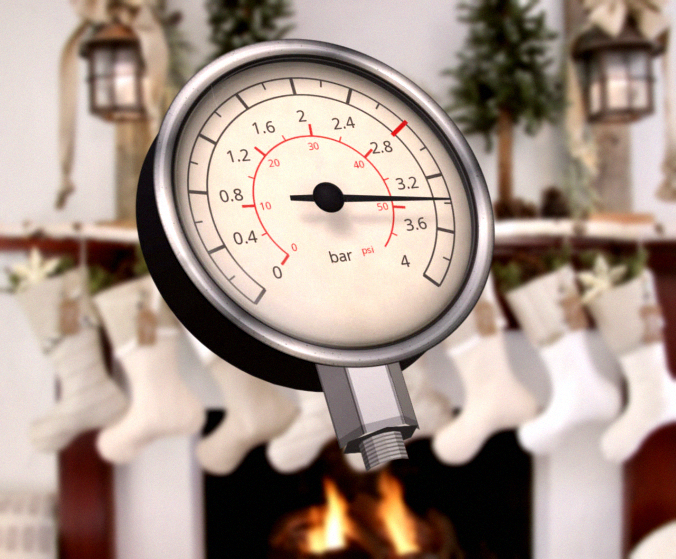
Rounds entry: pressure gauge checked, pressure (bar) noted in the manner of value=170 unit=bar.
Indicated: value=3.4 unit=bar
